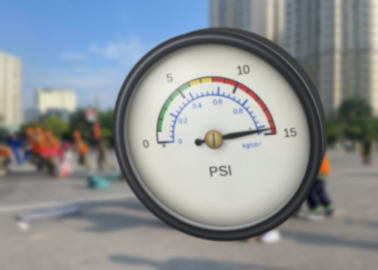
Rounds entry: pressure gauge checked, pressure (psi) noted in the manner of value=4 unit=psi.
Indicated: value=14.5 unit=psi
